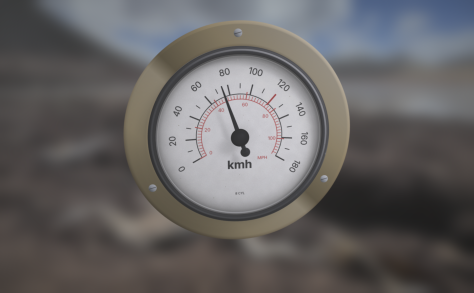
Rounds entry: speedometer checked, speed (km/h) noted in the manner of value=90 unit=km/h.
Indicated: value=75 unit=km/h
